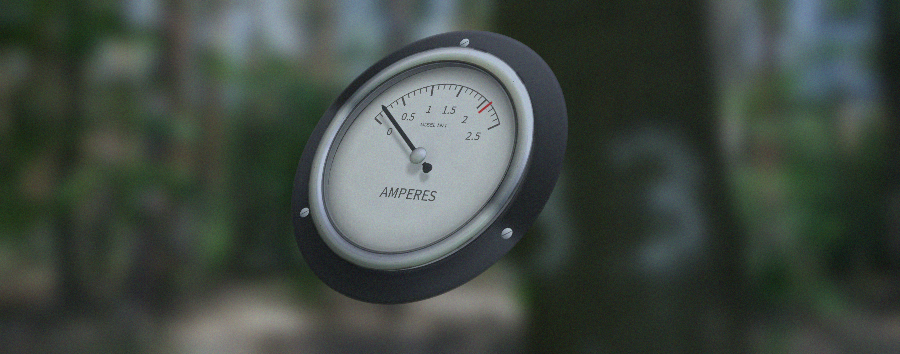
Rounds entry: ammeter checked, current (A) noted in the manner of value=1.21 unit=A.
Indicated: value=0.2 unit=A
